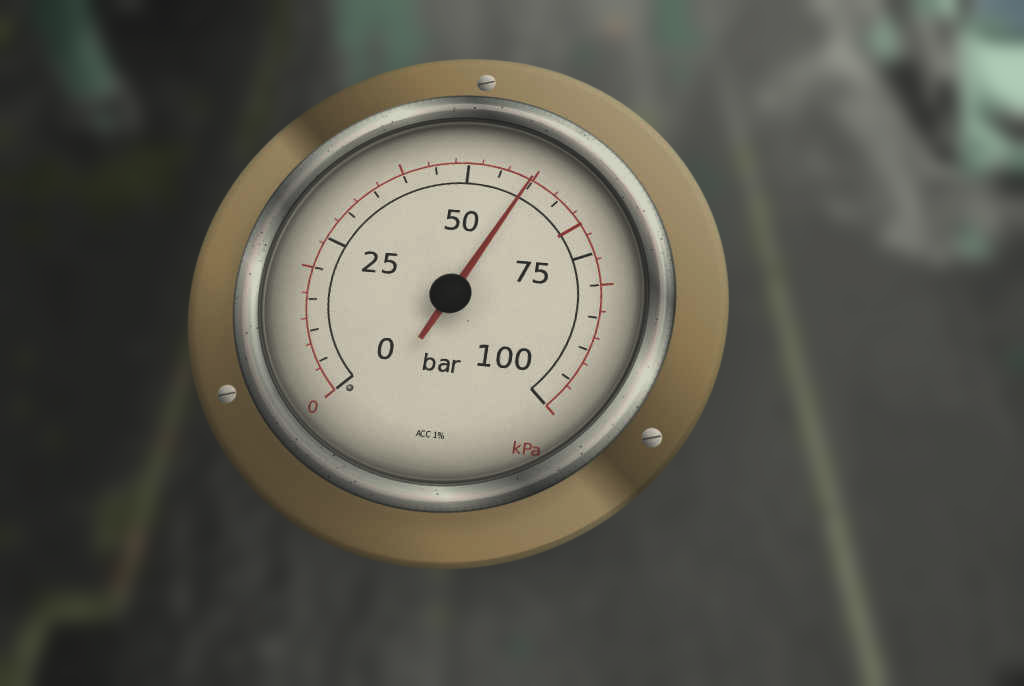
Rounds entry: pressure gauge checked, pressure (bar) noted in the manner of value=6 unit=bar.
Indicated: value=60 unit=bar
